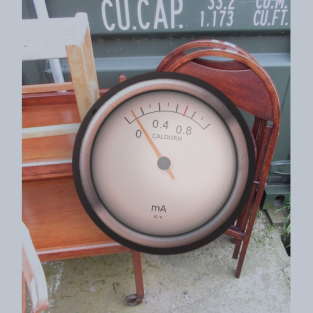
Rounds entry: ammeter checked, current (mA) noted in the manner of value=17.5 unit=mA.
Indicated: value=0.1 unit=mA
